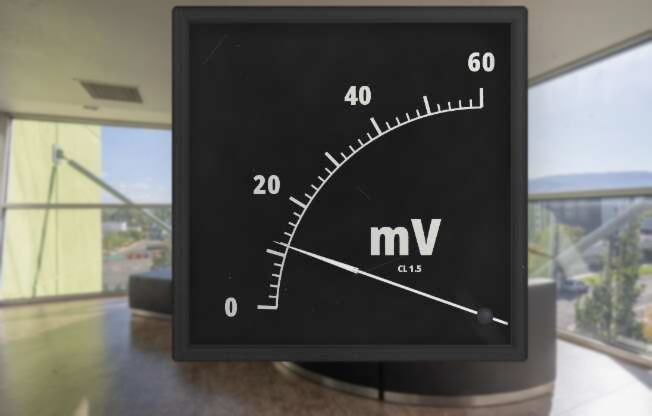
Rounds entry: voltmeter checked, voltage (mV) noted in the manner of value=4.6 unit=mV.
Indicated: value=12 unit=mV
